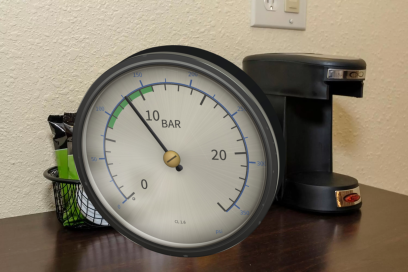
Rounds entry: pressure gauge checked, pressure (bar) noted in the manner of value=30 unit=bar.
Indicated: value=9 unit=bar
